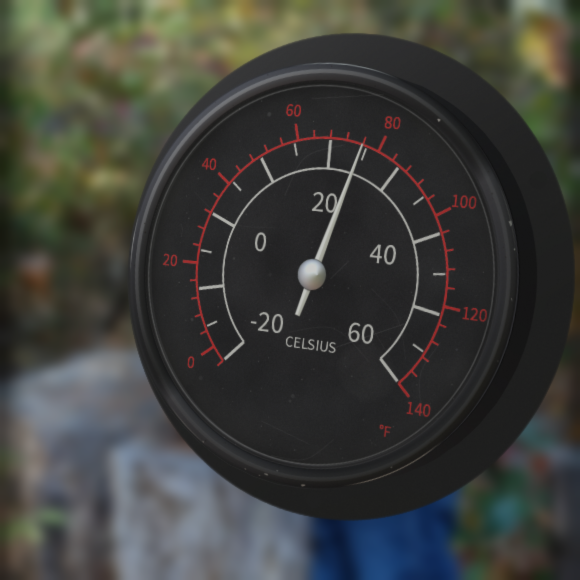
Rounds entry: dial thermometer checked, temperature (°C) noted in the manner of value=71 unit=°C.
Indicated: value=25 unit=°C
